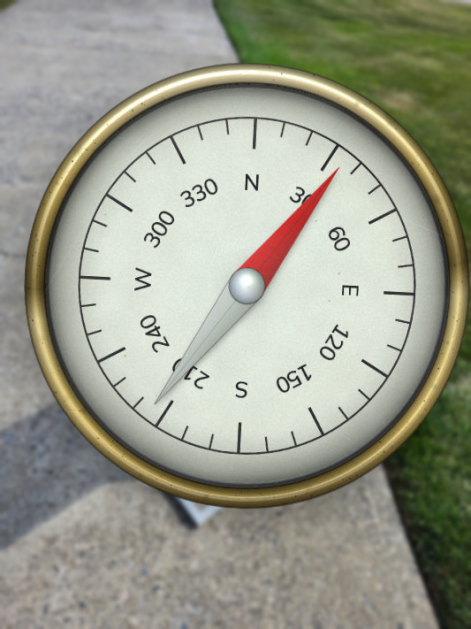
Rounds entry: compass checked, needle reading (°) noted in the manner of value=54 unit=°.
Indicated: value=35 unit=°
